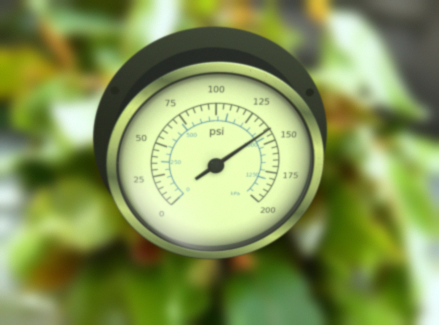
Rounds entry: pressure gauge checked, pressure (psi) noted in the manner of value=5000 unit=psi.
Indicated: value=140 unit=psi
